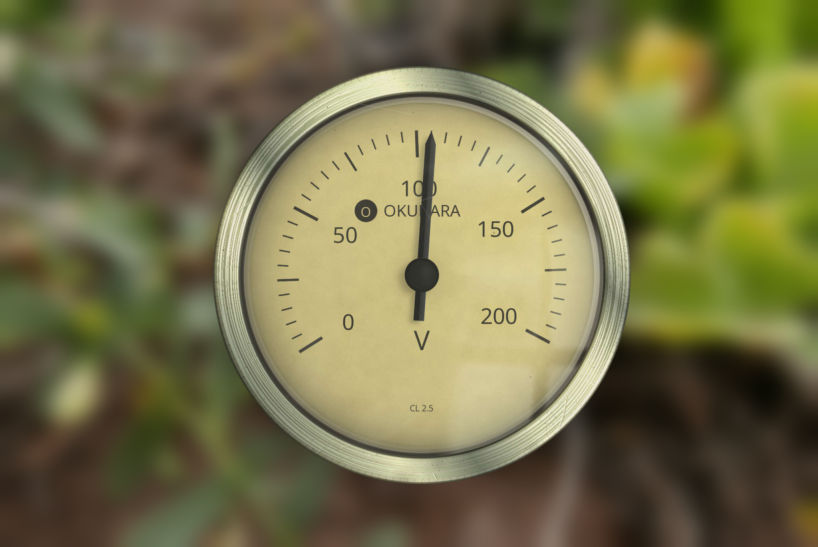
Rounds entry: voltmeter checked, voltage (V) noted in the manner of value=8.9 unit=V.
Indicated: value=105 unit=V
